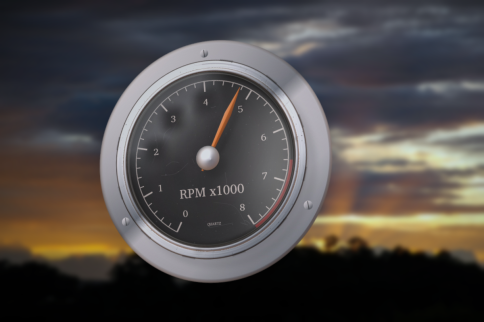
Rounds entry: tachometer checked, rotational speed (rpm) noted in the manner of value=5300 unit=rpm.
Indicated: value=4800 unit=rpm
